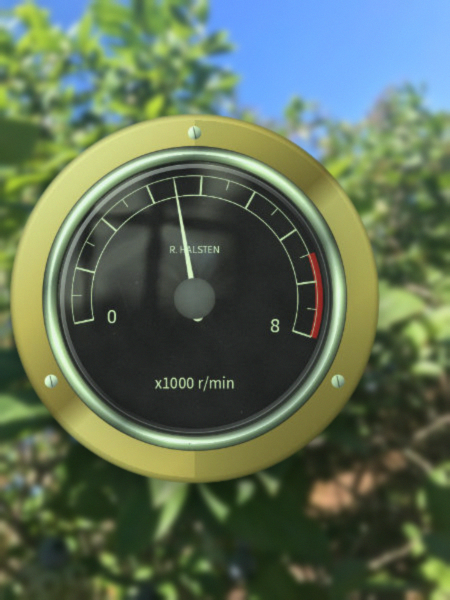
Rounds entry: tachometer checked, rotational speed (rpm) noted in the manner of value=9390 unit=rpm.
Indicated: value=3500 unit=rpm
